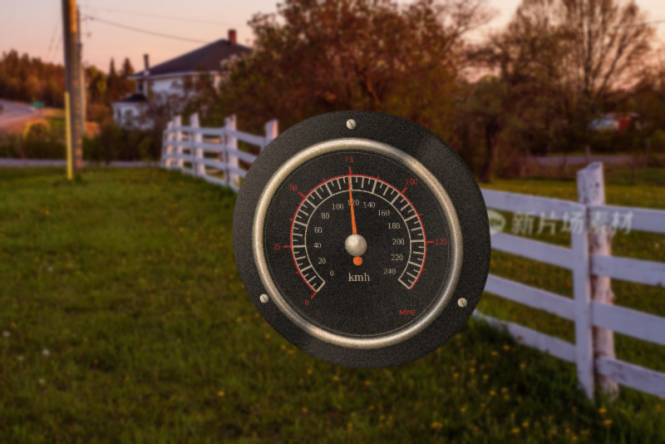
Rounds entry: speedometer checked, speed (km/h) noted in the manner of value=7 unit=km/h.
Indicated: value=120 unit=km/h
